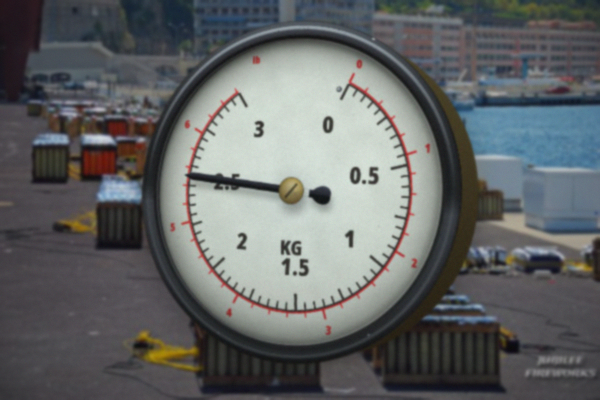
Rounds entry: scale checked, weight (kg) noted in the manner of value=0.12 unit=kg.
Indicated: value=2.5 unit=kg
